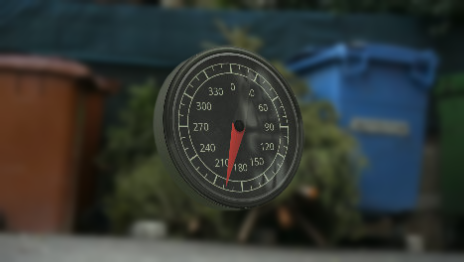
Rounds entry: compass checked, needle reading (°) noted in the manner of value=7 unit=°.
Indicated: value=200 unit=°
